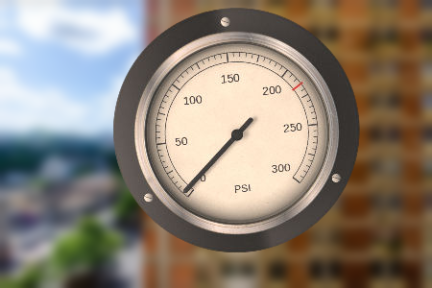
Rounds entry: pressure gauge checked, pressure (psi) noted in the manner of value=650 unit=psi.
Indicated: value=5 unit=psi
